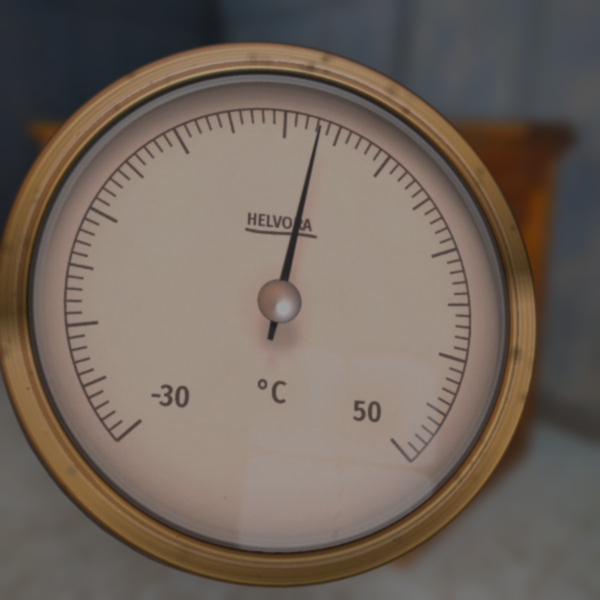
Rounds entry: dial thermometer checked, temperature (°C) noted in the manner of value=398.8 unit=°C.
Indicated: value=13 unit=°C
